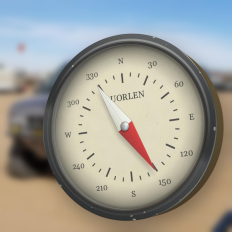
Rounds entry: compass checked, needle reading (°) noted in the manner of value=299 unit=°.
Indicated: value=150 unit=°
